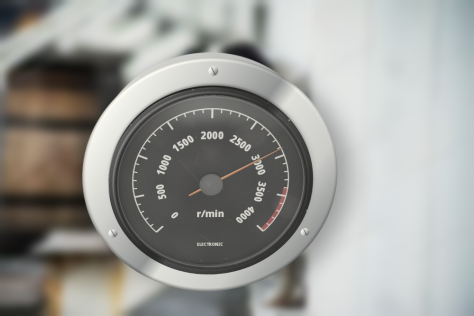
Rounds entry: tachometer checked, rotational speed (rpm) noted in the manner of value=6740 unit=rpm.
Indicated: value=2900 unit=rpm
